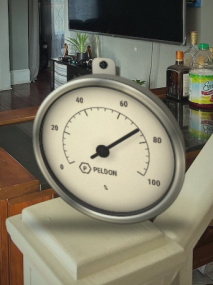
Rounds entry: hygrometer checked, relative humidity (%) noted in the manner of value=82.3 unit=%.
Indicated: value=72 unit=%
